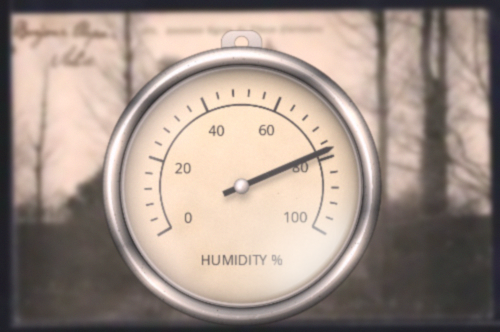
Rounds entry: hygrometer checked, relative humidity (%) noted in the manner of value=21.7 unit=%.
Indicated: value=78 unit=%
